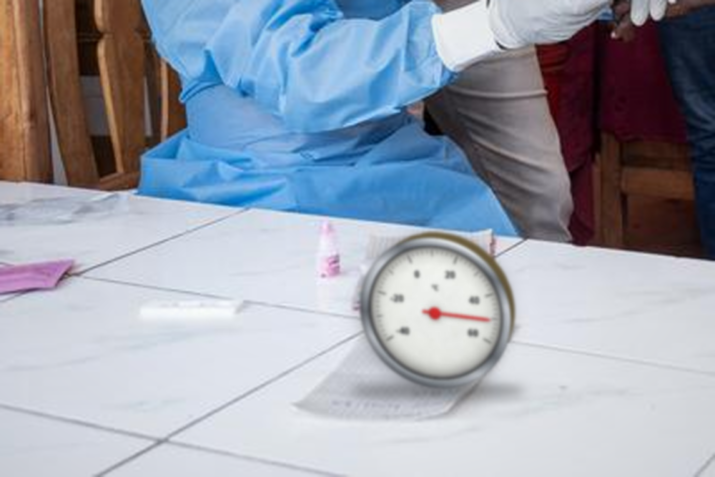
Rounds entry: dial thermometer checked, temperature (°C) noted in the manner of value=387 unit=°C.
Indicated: value=50 unit=°C
